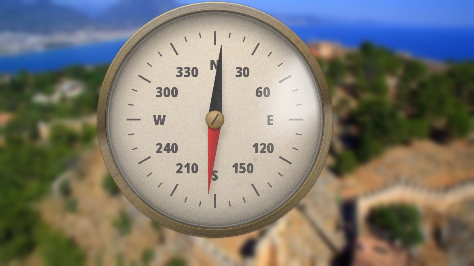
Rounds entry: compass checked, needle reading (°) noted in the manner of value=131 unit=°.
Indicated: value=185 unit=°
